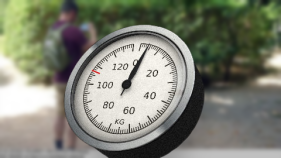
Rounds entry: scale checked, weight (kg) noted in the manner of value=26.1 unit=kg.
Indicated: value=5 unit=kg
